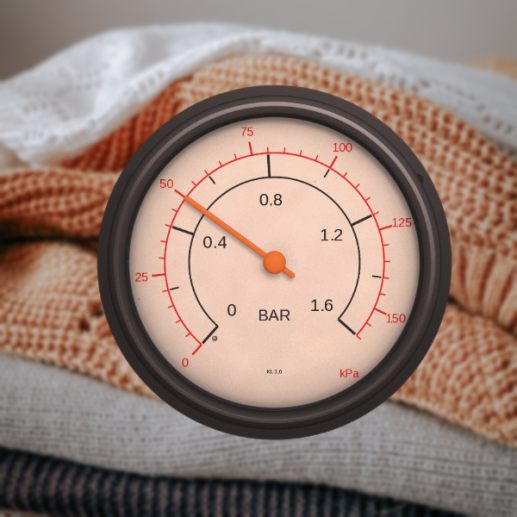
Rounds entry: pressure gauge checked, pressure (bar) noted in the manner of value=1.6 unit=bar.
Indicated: value=0.5 unit=bar
